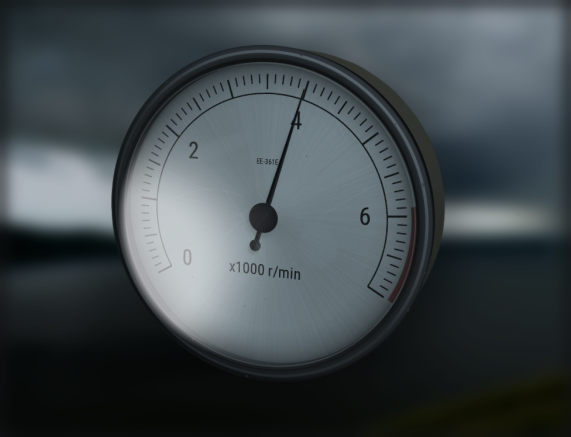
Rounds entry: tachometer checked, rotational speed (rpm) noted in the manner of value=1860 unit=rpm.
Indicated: value=4000 unit=rpm
